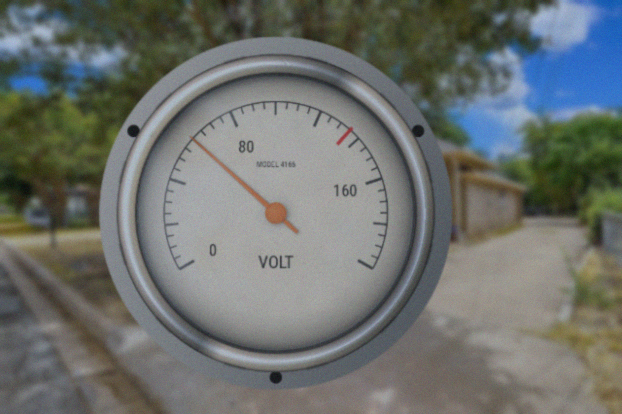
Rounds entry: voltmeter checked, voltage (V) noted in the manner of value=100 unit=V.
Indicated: value=60 unit=V
